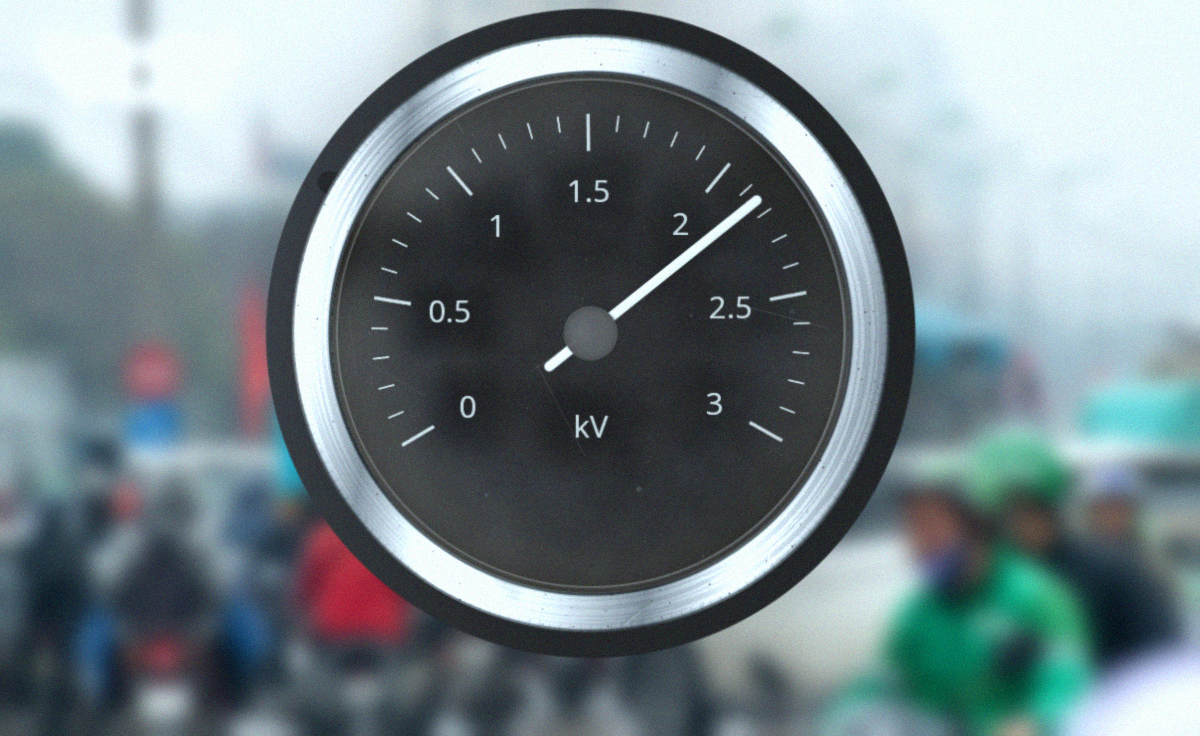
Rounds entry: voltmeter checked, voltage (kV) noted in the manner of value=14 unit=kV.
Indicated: value=2.15 unit=kV
